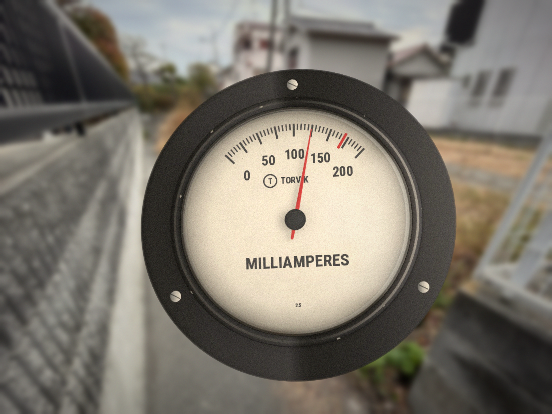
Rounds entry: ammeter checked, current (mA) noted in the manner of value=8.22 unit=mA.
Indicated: value=125 unit=mA
